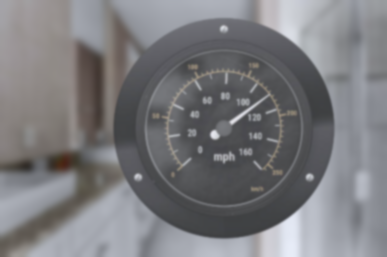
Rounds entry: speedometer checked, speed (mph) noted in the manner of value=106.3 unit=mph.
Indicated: value=110 unit=mph
